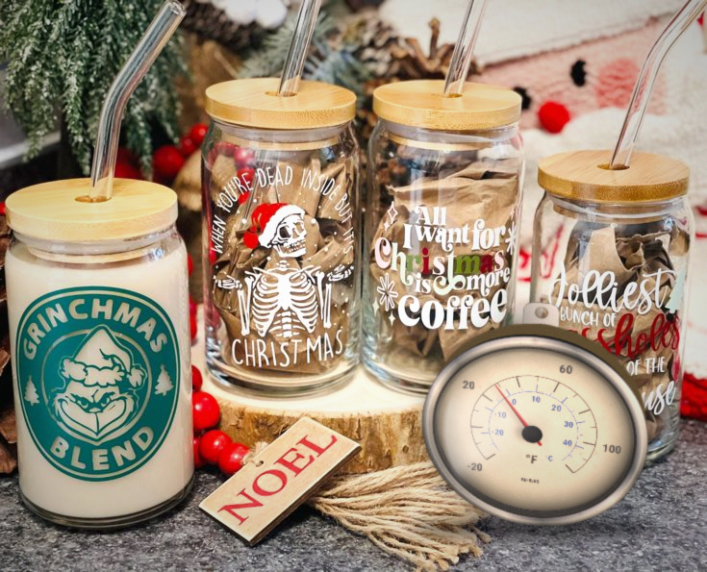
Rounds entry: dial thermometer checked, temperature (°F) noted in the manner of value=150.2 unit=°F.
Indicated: value=30 unit=°F
